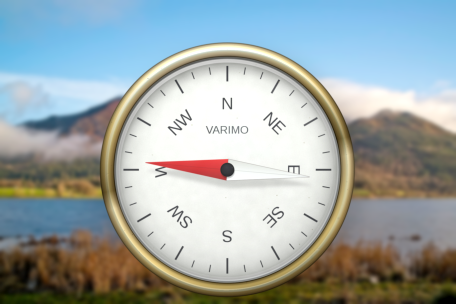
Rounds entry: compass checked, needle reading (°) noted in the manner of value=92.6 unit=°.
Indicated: value=275 unit=°
